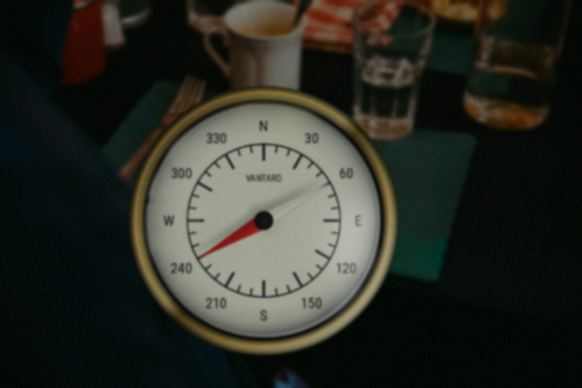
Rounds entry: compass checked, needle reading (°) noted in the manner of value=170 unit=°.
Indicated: value=240 unit=°
